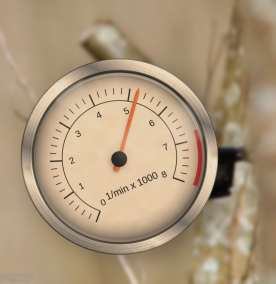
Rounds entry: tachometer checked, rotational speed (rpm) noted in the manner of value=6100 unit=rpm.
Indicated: value=5200 unit=rpm
